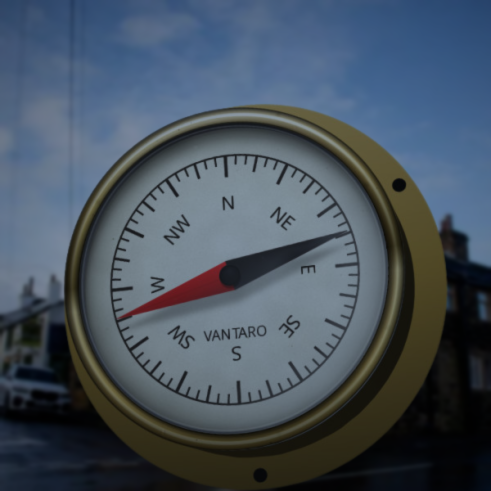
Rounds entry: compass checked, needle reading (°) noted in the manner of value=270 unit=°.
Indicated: value=255 unit=°
